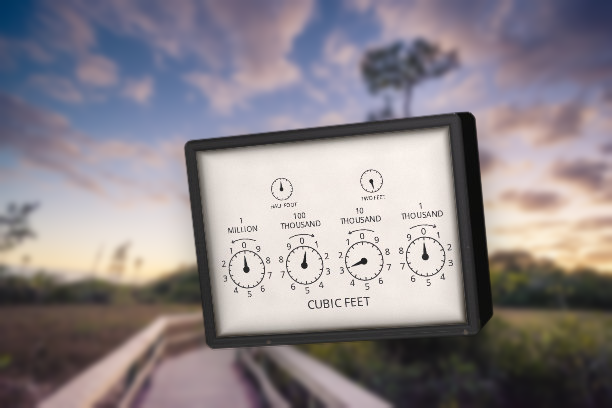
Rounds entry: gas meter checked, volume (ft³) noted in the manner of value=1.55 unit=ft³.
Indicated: value=3000 unit=ft³
